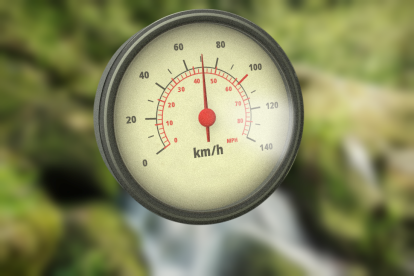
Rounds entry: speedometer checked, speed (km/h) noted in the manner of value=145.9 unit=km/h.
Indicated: value=70 unit=km/h
